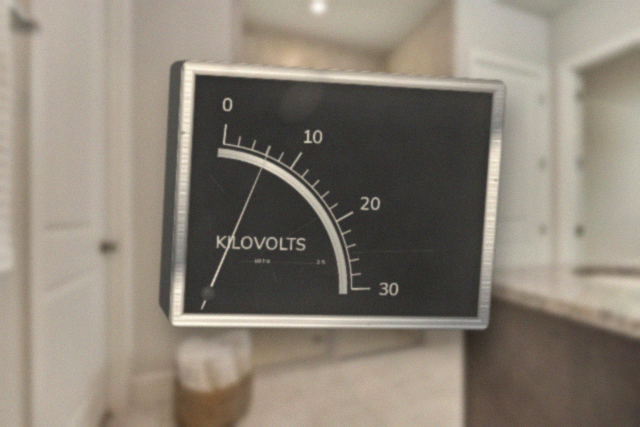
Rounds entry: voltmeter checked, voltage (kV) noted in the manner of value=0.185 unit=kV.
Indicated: value=6 unit=kV
